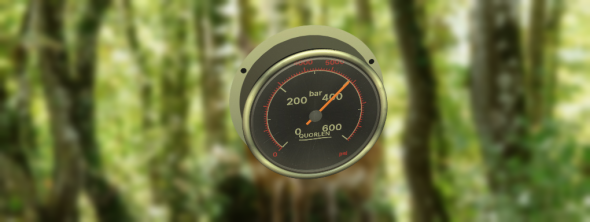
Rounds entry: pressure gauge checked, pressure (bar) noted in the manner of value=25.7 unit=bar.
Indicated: value=400 unit=bar
